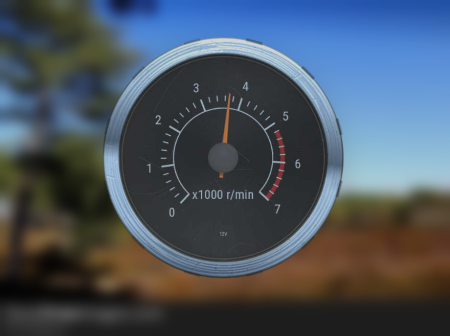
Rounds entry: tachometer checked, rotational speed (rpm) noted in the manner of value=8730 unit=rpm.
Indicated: value=3700 unit=rpm
